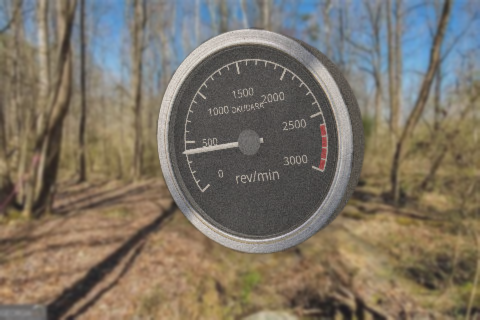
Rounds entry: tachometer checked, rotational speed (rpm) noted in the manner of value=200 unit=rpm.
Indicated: value=400 unit=rpm
